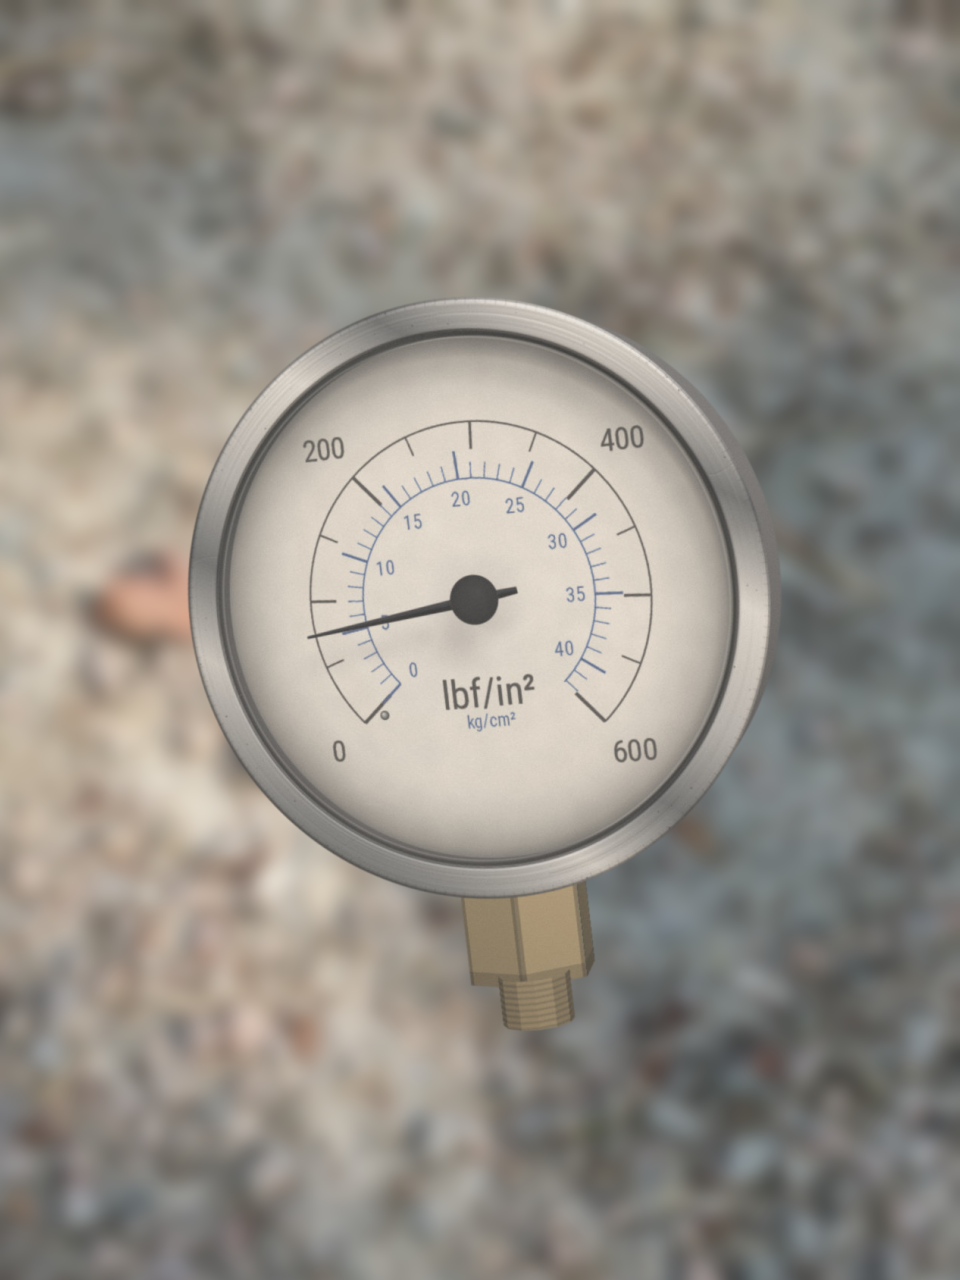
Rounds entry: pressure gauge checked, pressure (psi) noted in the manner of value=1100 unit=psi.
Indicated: value=75 unit=psi
